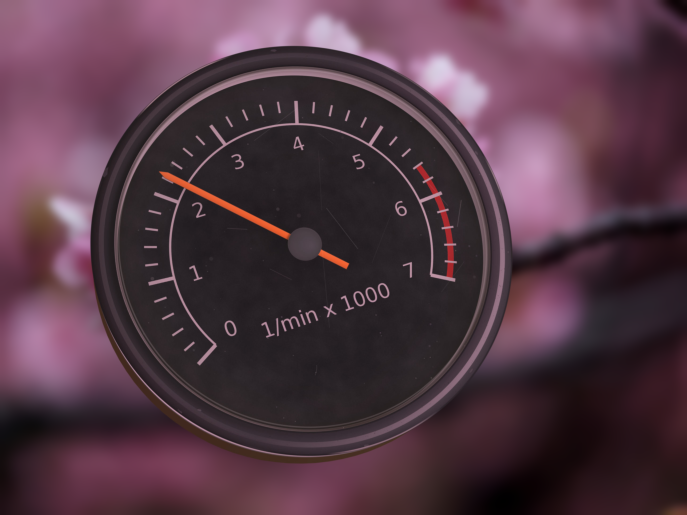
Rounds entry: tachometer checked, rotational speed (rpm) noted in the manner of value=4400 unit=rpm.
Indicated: value=2200 unit=rpm
